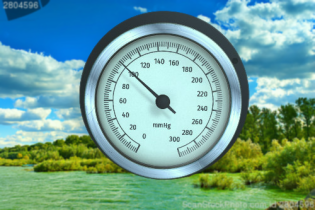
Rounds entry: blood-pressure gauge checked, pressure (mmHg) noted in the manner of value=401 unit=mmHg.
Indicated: value=100 unit=mmHg
